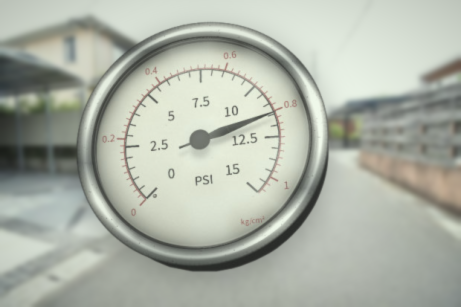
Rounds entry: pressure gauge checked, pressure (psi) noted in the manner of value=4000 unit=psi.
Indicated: value=11.5 unit=psi
